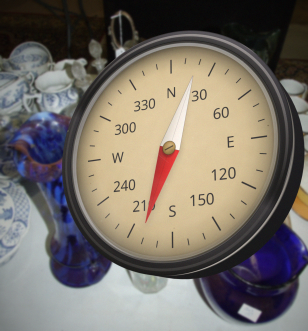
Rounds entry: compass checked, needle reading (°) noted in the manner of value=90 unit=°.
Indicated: value=200 unit=°
